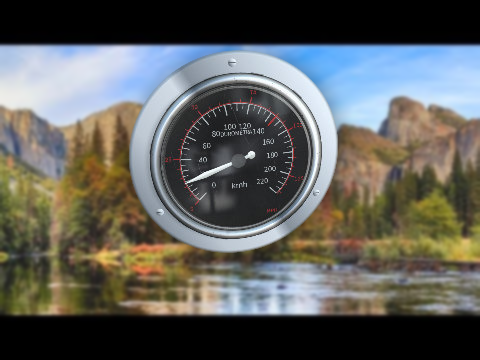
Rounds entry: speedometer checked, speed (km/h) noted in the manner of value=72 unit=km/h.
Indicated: value=20 unit=km/h
